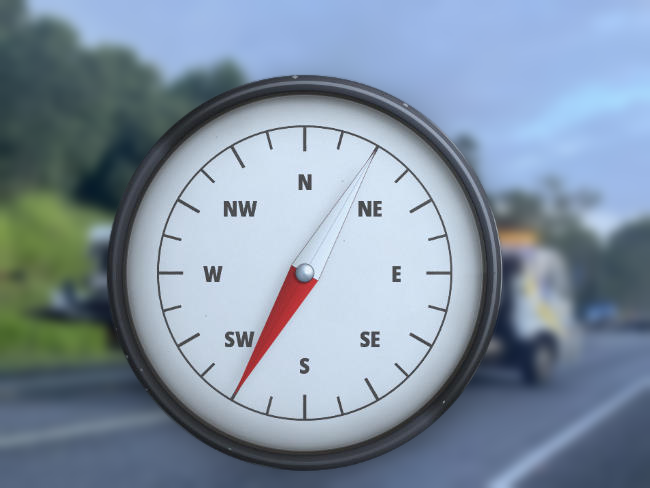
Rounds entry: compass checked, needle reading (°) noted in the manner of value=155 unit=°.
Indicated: value=210 unit=°
